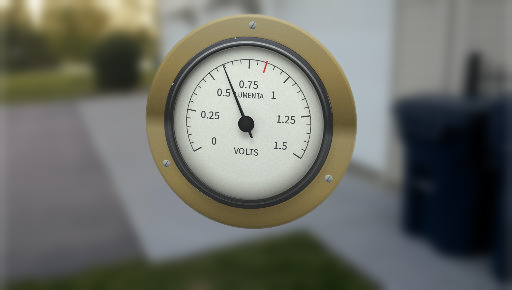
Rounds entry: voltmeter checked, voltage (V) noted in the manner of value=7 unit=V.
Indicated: value=0.6 unit=V
